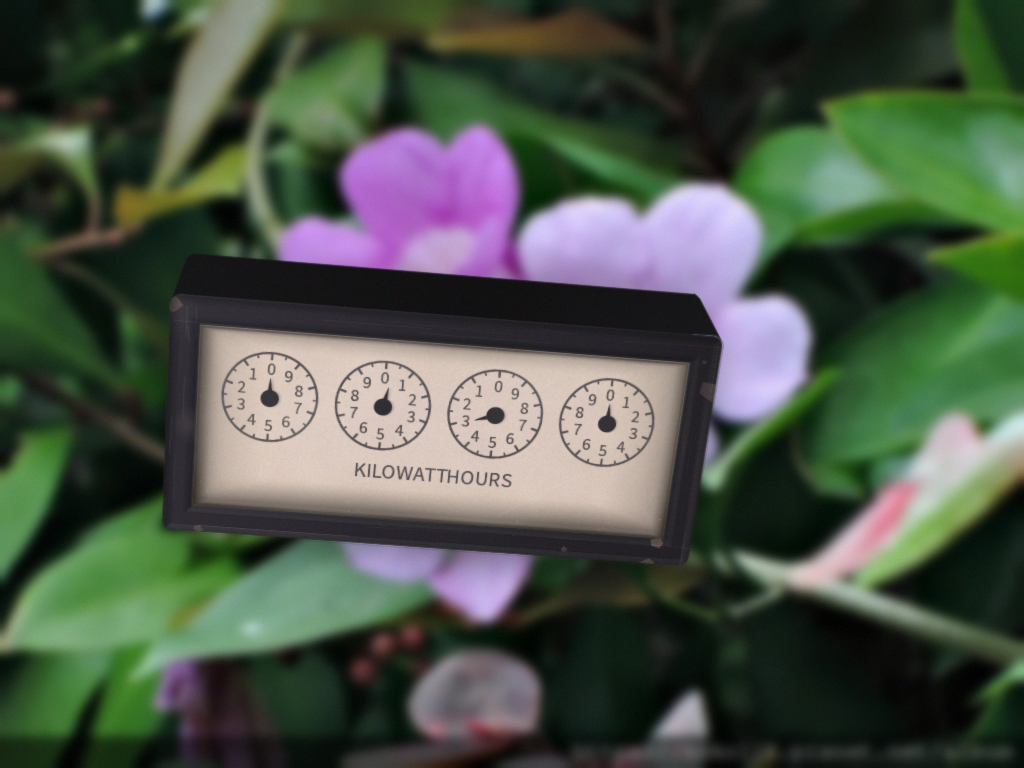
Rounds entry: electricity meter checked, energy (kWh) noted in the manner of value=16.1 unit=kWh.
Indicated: value=30 unit=kWh
